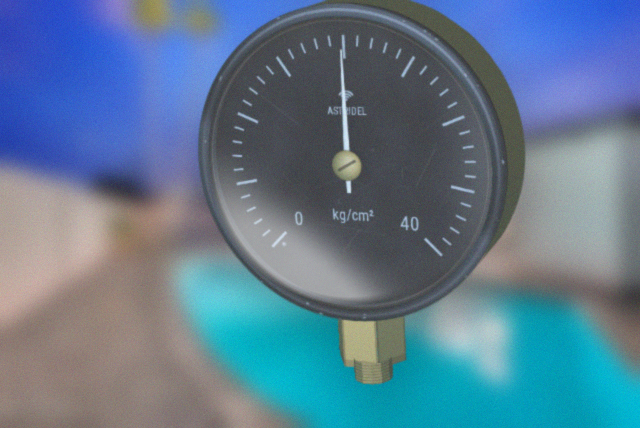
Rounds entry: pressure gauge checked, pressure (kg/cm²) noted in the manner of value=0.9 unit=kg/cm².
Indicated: value=20 unit=kg/cm²
